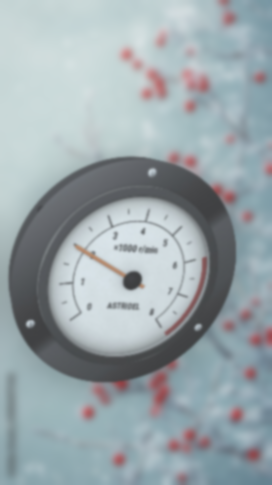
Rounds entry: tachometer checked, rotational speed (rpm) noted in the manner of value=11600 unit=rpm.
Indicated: value=2000 unit=rpm
